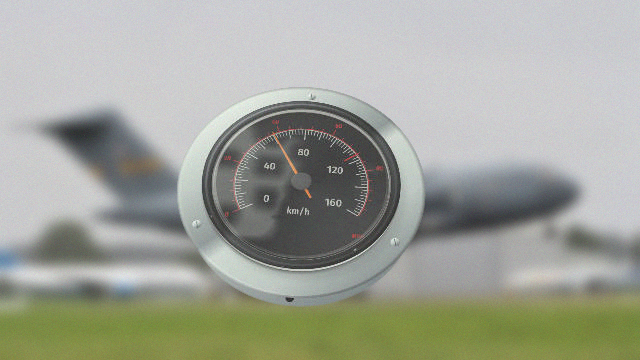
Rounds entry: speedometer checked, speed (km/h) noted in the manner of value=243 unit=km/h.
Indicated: value=60 unit=km/h
